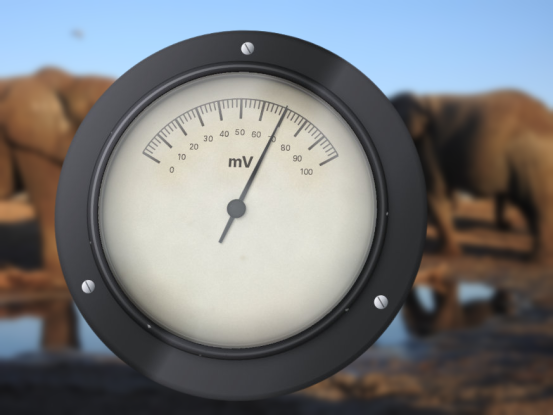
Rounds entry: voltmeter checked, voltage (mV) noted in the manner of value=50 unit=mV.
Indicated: value=70 unit=mV
